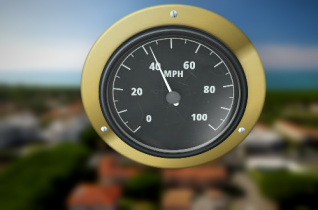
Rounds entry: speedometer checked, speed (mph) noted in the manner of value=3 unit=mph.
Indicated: value=42.5 unit=mph
